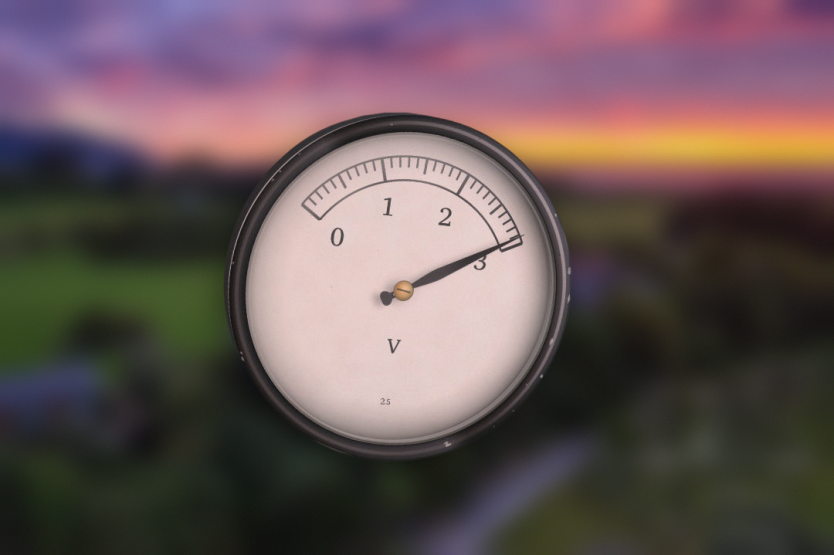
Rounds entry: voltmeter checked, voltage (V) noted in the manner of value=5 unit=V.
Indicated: value=2.9 unit=V
